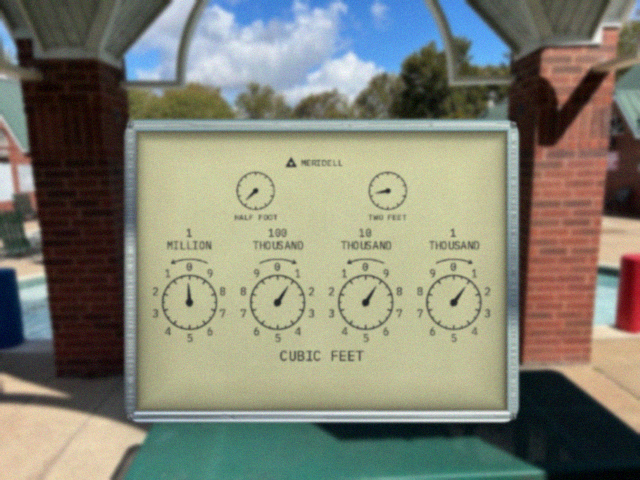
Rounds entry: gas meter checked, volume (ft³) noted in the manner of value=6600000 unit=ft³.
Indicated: value=9100 unit=ft³
